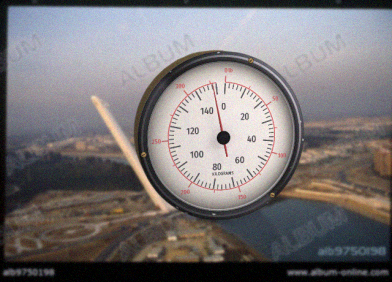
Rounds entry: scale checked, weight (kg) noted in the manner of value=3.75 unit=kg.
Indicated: value=148 unit=kg
